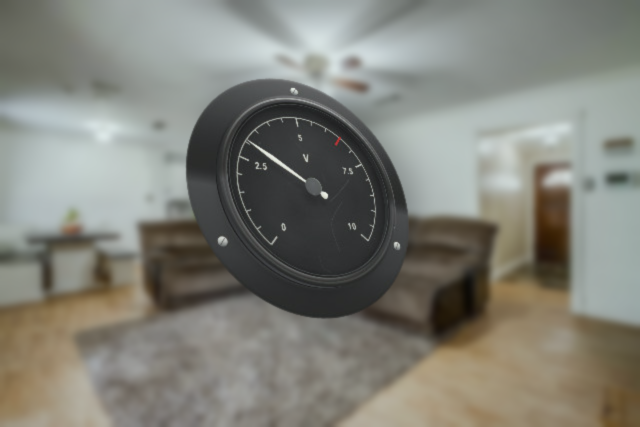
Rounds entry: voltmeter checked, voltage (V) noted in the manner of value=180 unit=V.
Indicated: value=3 unit=V
